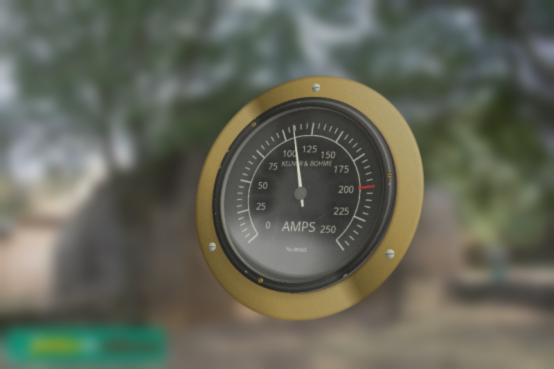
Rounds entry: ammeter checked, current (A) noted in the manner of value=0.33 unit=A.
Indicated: value=110 unit=A
